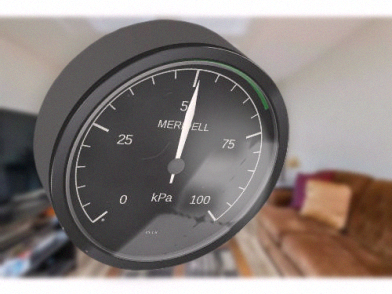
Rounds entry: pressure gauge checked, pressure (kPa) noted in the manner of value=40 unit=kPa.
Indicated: value=50 unit=kPa
